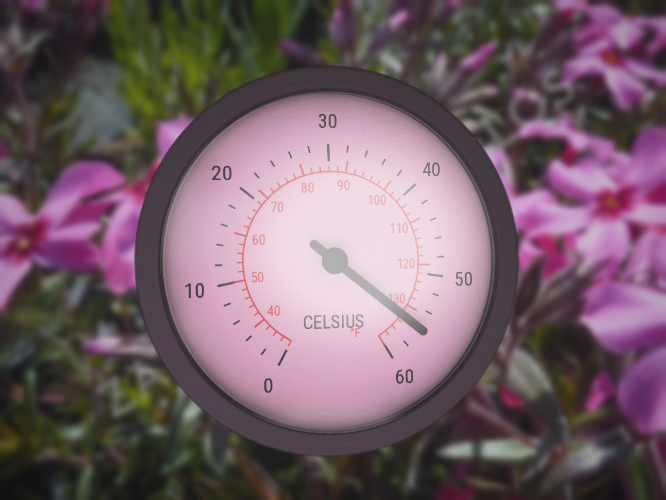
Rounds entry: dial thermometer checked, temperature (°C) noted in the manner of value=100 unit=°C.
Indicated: value=56 unit=°C
